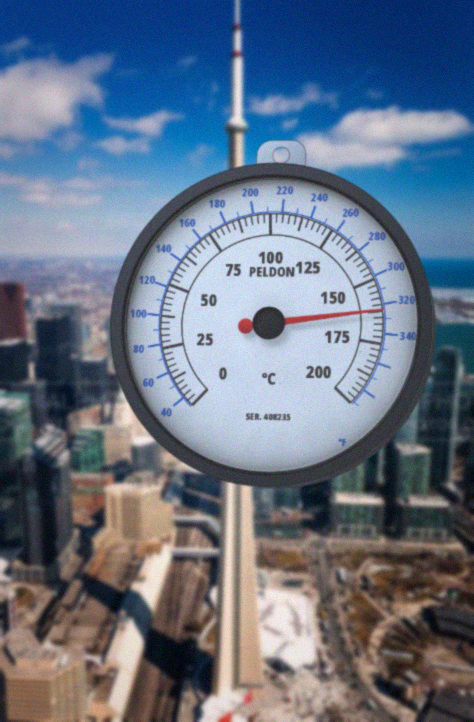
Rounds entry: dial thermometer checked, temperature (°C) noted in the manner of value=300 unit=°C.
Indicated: value=162.5 unit=°C
